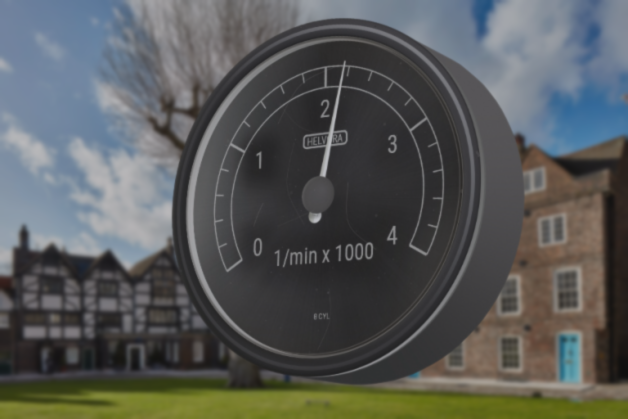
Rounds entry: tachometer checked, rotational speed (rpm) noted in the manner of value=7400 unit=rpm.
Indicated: value=2200 unit=rpm
